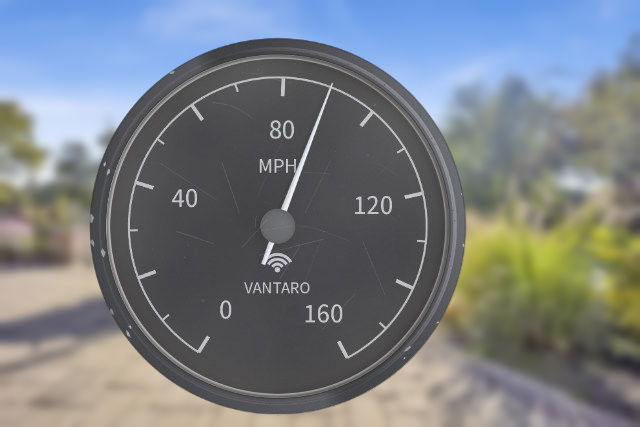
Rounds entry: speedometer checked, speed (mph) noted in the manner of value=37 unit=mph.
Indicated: value=90 unit=mph
